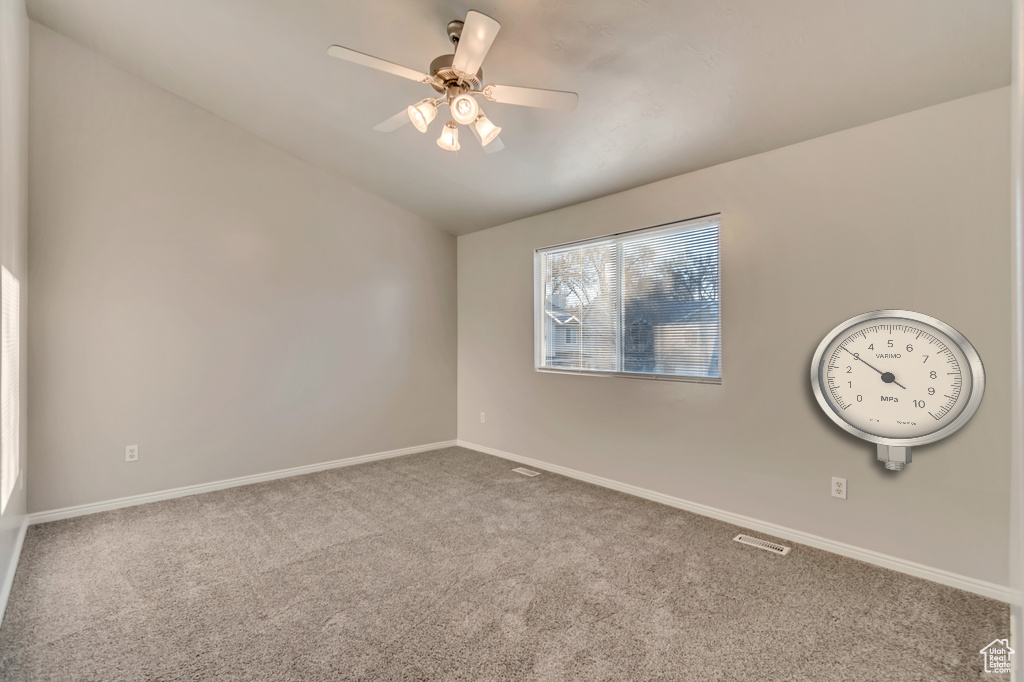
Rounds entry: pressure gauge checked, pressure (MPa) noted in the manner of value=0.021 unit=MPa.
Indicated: value=3 unit=MPa
